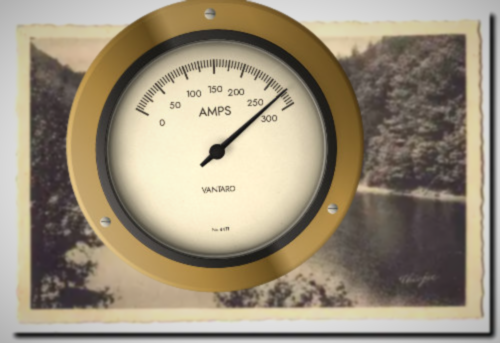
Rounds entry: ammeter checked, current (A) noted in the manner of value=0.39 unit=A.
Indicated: value=275 unit=A
